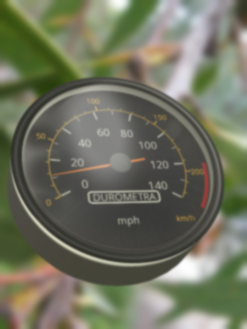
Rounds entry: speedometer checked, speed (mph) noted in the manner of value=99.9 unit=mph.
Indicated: value=10 unit=mph
